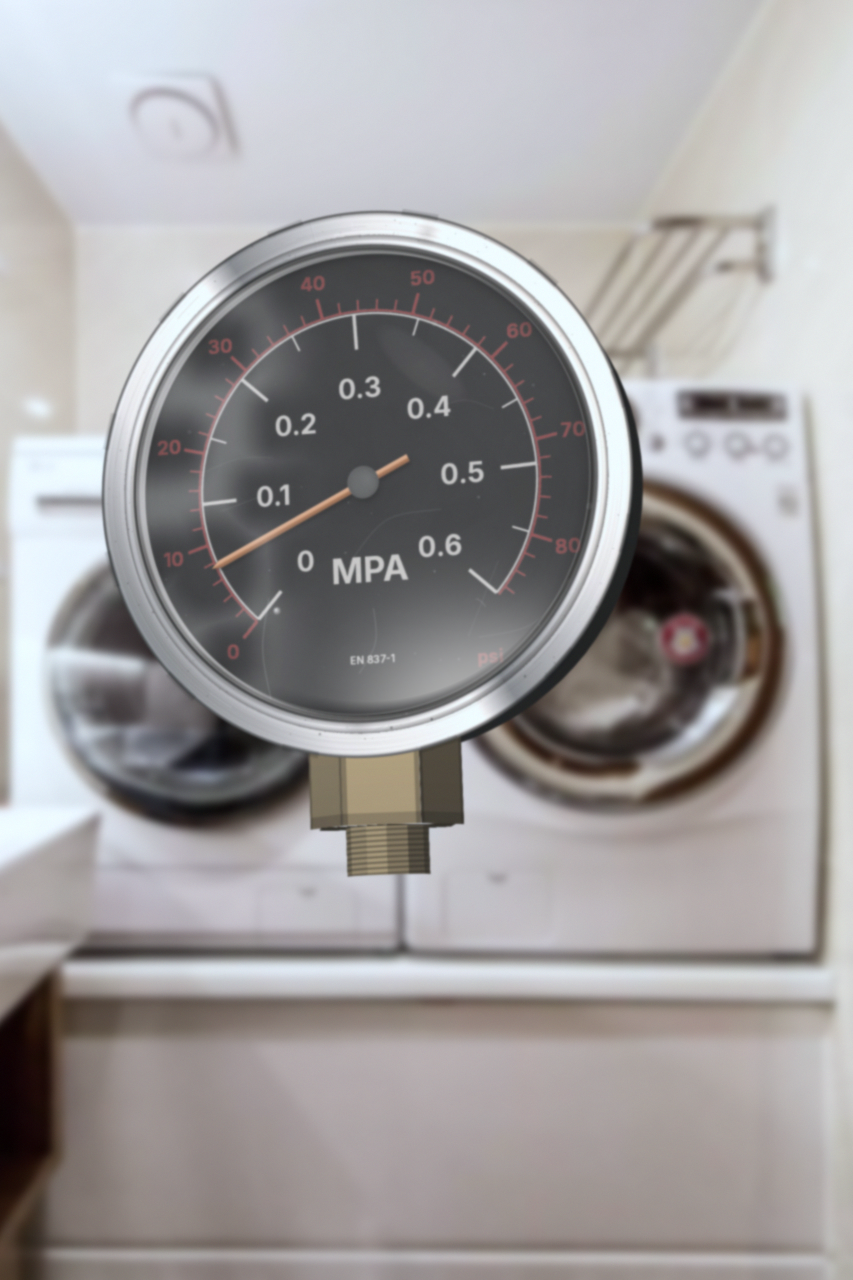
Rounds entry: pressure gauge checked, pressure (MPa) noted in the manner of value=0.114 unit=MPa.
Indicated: value=0.05 unit=MPa
